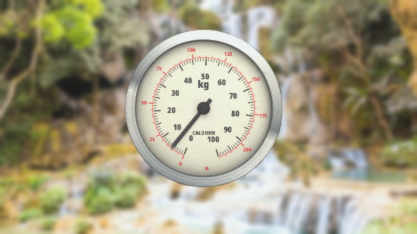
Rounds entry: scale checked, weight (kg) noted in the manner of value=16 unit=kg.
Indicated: value=5 unit=kg
